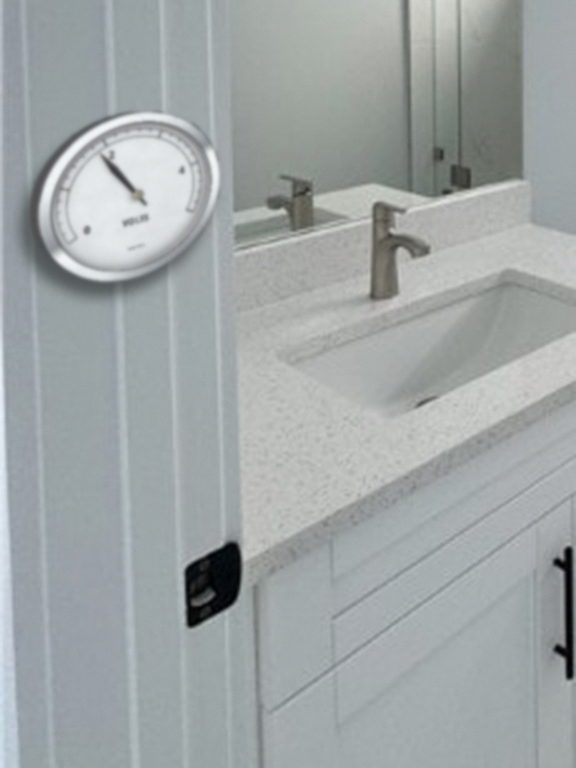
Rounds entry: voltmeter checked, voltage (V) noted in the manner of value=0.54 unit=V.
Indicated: value=1.8 unit=V
